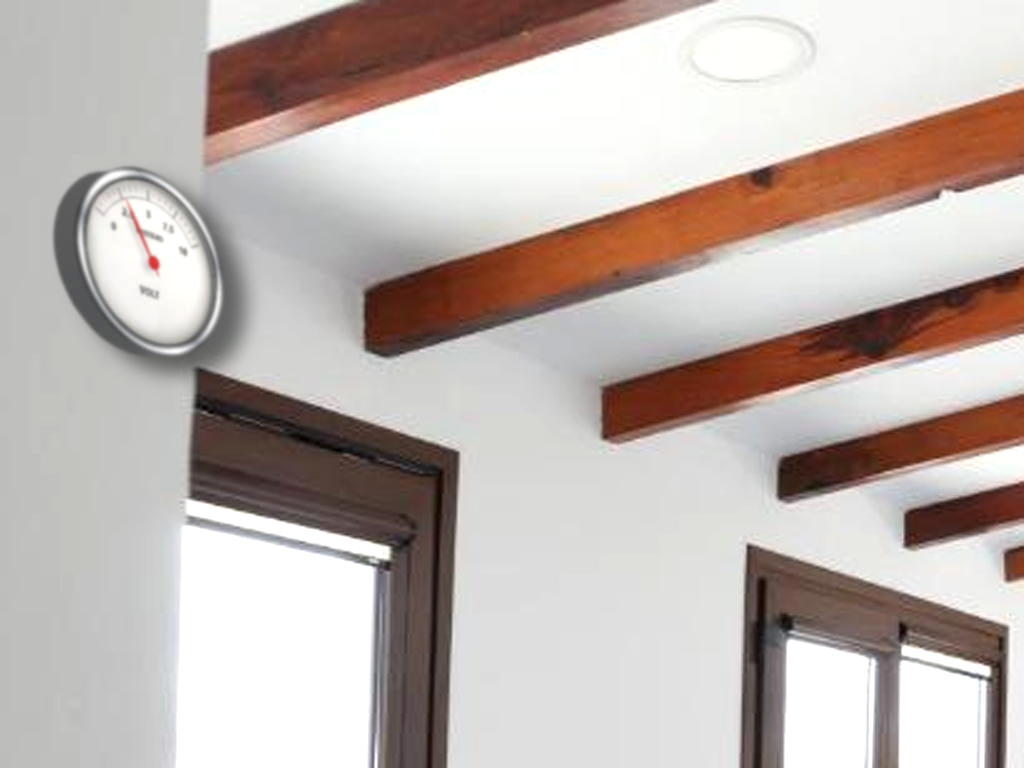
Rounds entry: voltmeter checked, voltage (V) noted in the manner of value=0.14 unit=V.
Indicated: value=2.5 unit=V
